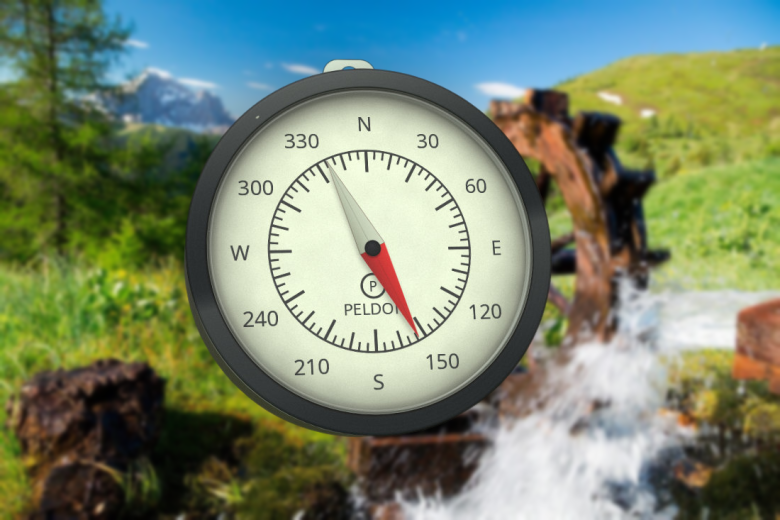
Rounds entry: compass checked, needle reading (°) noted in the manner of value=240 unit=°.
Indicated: value=155 unit=°
